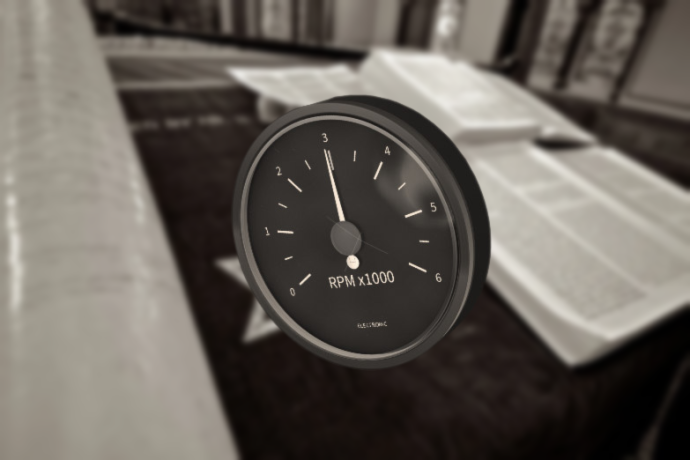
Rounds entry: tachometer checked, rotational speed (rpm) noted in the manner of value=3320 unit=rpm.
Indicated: value=3000 unit=rpm
